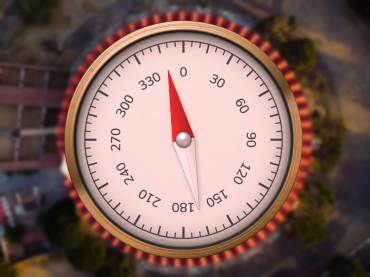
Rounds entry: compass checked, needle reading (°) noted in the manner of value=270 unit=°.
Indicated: value=347.5 unit=°
